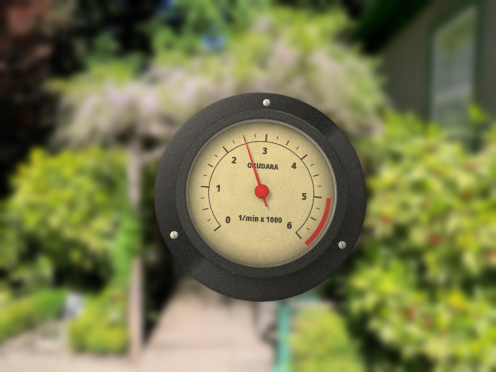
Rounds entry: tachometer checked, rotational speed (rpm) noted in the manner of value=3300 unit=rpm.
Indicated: value=2500 unit=rpm
